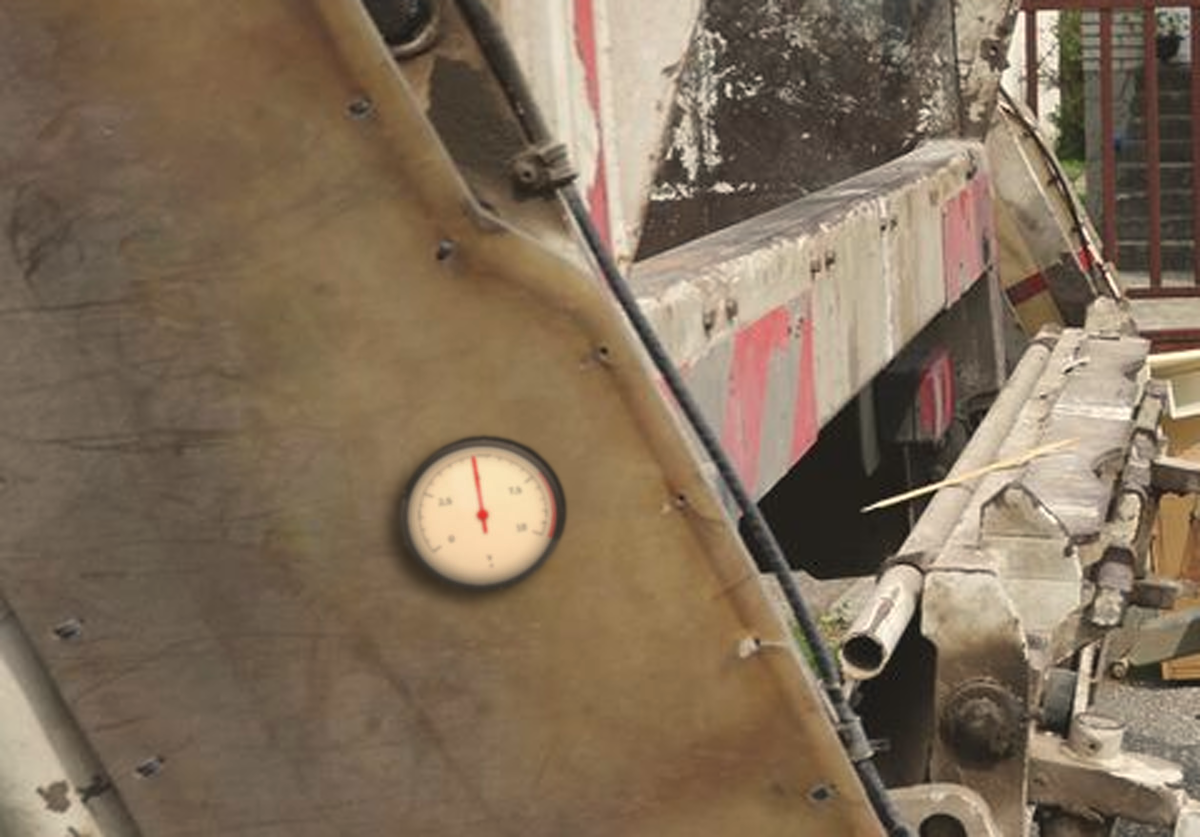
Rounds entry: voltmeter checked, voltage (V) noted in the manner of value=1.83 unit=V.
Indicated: value=5 unit=V
